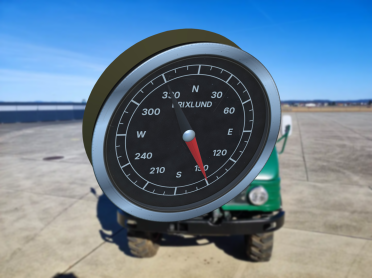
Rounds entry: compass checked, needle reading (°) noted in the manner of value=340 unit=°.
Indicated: value=150 unit=°
